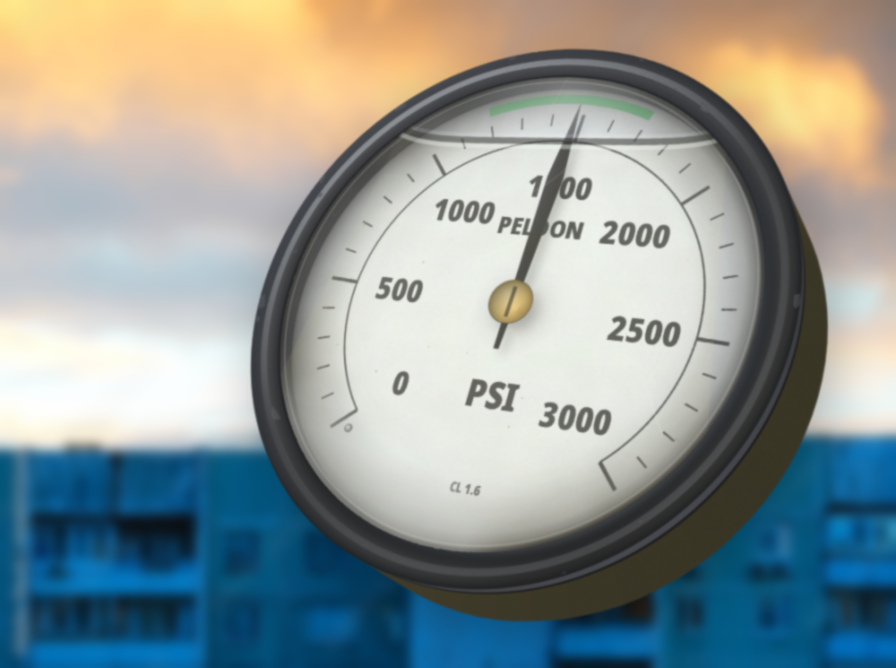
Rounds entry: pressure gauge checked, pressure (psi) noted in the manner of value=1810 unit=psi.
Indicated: value=1500 unit=psi
